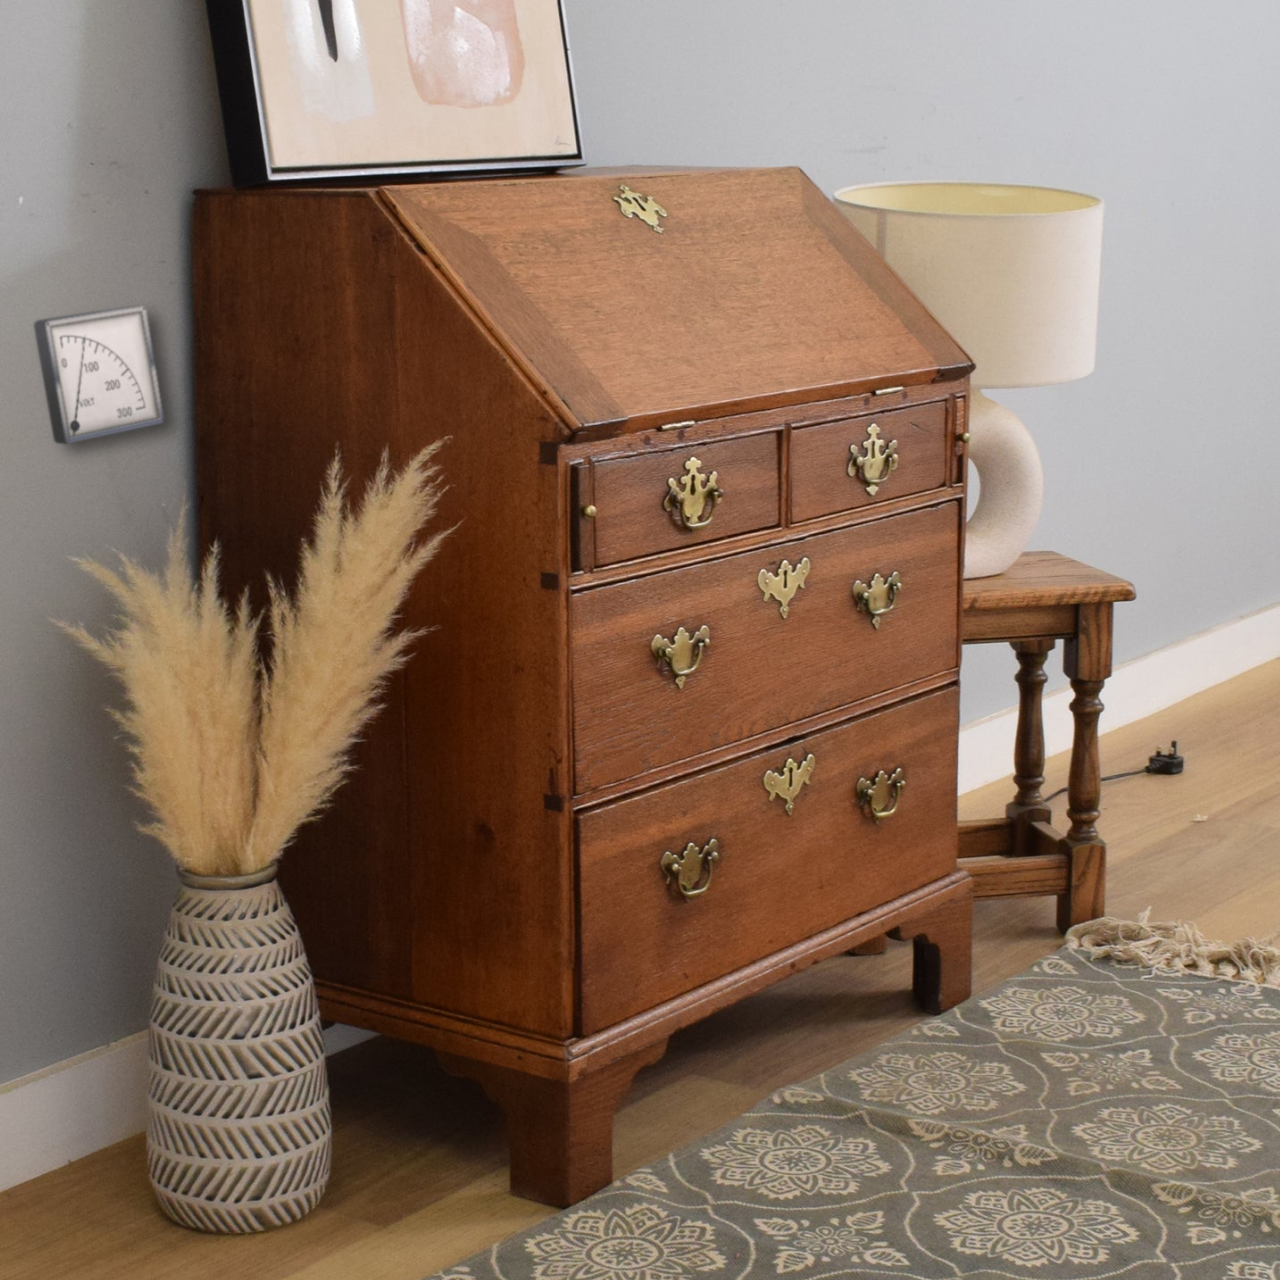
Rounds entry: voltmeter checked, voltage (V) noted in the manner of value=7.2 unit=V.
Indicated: value=60 unit=V
